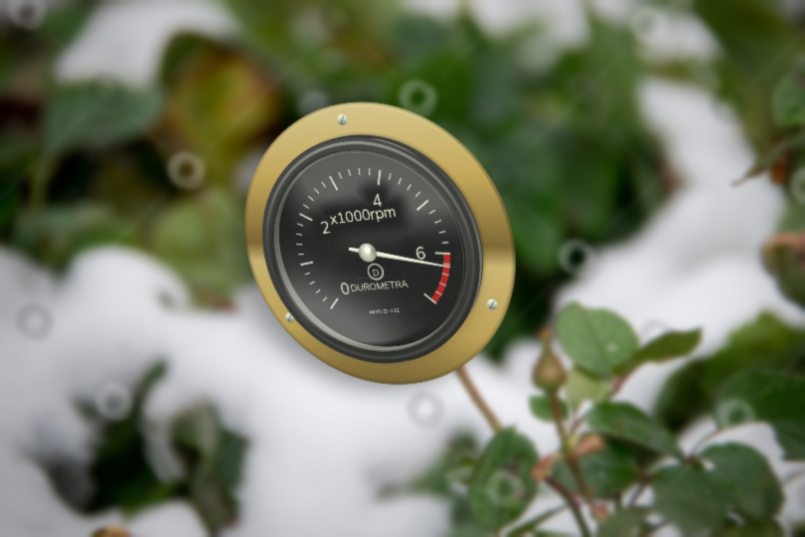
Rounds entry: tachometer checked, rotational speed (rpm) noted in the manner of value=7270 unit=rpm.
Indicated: value=6200 unit=rpm
